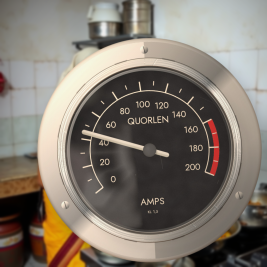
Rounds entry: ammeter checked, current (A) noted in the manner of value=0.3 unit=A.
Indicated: value=45 unit=A
